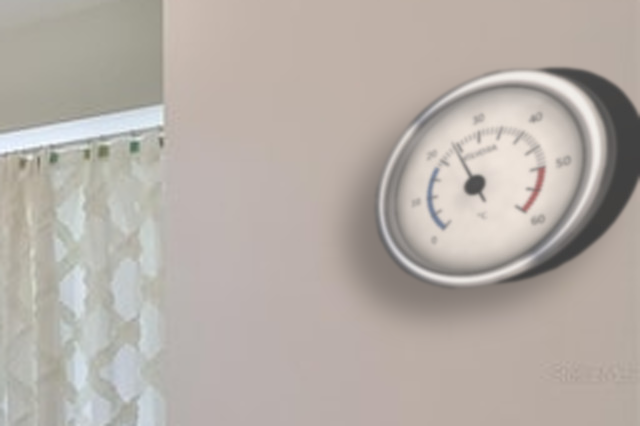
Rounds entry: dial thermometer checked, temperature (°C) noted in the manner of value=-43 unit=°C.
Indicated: value=25 unit=°C
